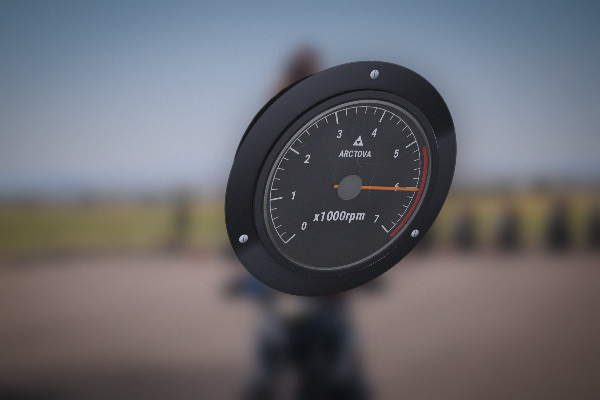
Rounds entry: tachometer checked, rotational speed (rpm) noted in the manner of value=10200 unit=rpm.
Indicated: value=6000 unit=rpm
